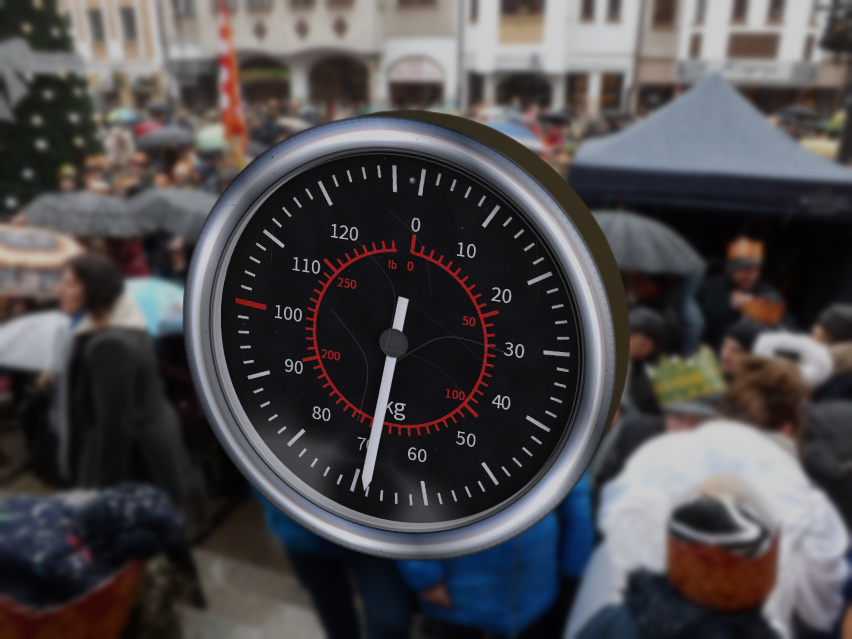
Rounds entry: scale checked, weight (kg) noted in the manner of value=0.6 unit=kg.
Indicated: value=68 unit=kg
